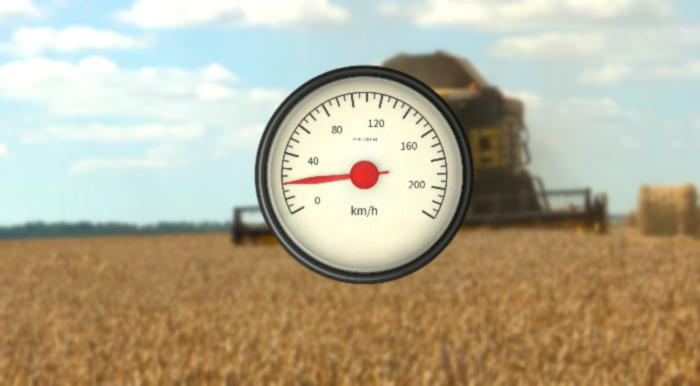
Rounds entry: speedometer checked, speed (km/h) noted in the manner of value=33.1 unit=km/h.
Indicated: value=20 unit=km/h
